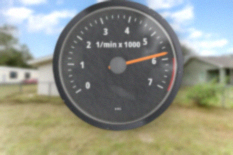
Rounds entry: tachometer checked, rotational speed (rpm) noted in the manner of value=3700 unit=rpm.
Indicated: value=5800 unit=rpm
